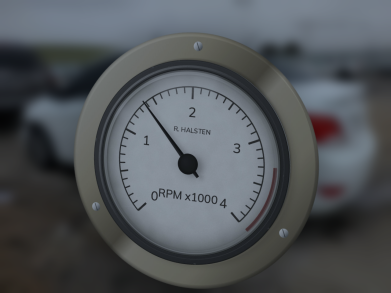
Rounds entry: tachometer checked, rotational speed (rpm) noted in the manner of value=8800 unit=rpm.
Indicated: value=1400 unit=rpm
